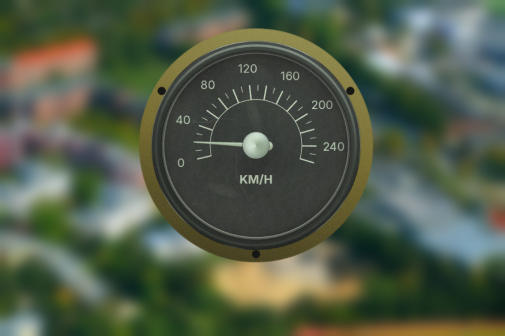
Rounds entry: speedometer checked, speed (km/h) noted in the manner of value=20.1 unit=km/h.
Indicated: value=20 unit=km/h
